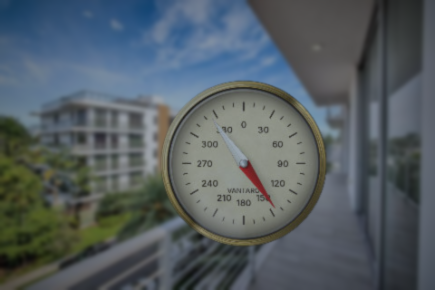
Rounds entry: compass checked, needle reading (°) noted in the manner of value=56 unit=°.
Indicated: value=145 unit=°
